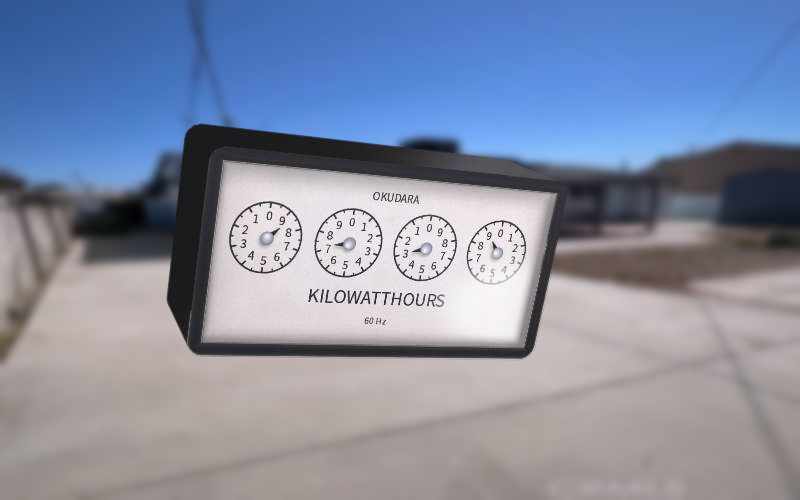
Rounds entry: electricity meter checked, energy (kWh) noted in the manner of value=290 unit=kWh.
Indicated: value=8729 unit=kWh
